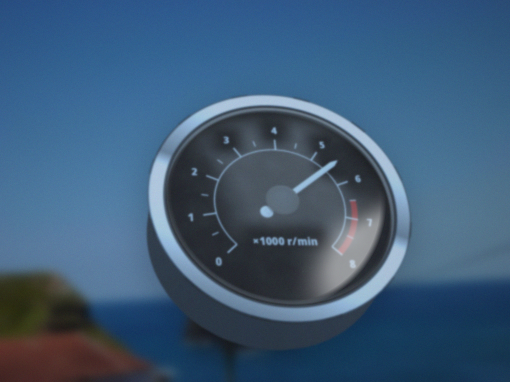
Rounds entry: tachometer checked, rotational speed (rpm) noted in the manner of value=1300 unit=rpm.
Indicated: value=5500 unit=rpm
